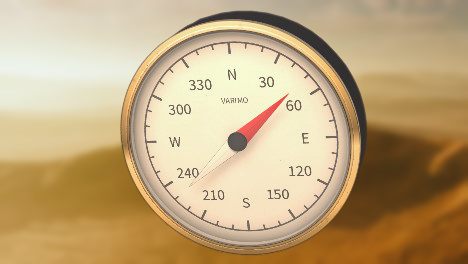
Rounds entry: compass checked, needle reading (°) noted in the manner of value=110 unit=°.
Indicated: value=50 unit=°
